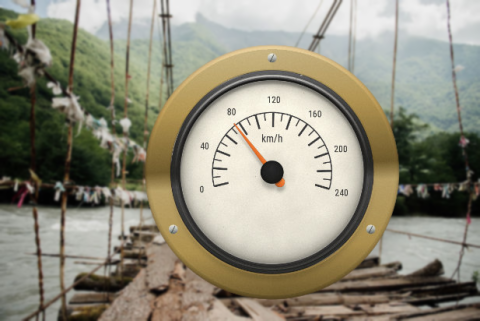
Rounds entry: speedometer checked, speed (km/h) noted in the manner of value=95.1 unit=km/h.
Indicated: value=75 unit=km/h
